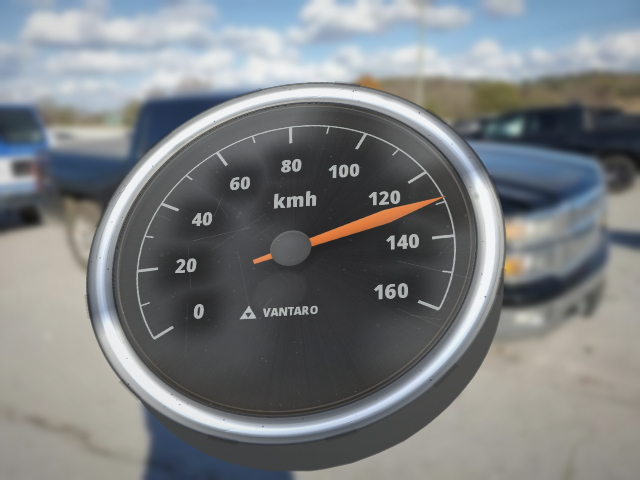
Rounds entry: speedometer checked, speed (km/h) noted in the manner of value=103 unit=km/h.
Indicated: value=130 unit=km/h
